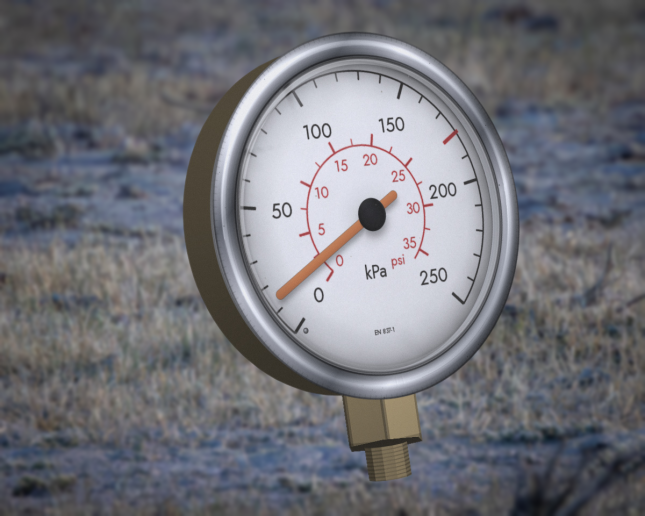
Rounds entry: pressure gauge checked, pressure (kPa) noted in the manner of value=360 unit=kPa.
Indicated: value=15 unit=kPa
